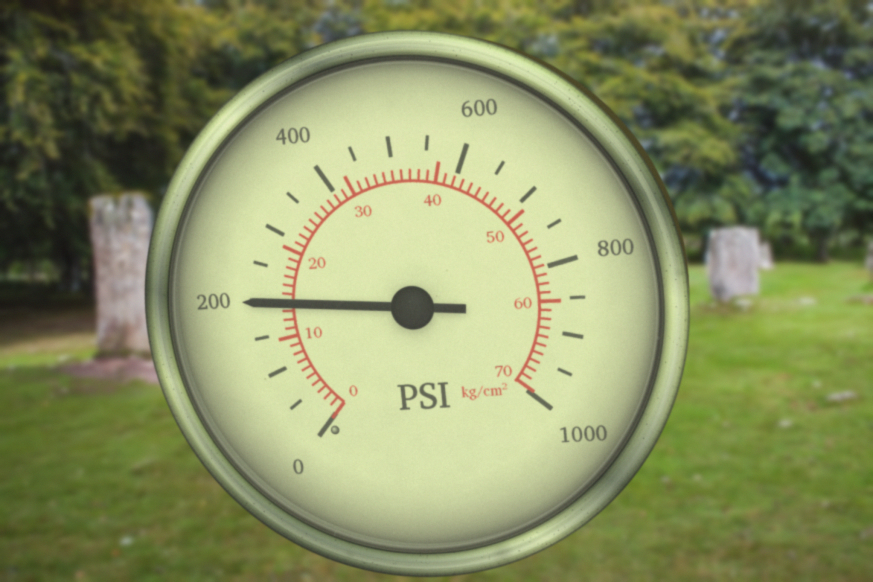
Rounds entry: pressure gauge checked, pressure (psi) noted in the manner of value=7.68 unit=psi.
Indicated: value=200 unit=psi
